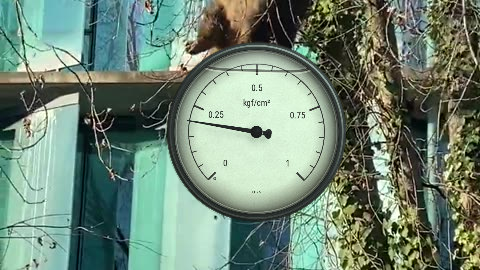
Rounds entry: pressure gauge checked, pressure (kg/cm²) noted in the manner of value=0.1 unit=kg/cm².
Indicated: value=0.2 unit=kg/cm²
